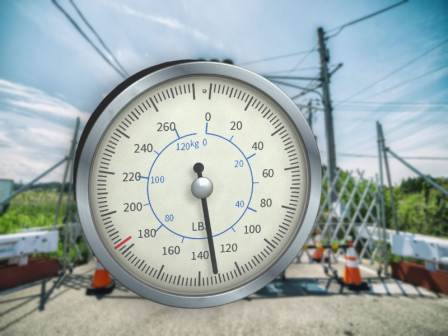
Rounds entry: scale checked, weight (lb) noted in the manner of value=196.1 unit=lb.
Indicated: value=132 unit=lb
